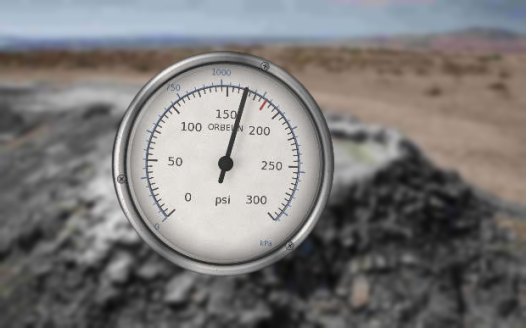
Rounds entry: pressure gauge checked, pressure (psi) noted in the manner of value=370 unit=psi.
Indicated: value=165 unit=psi
